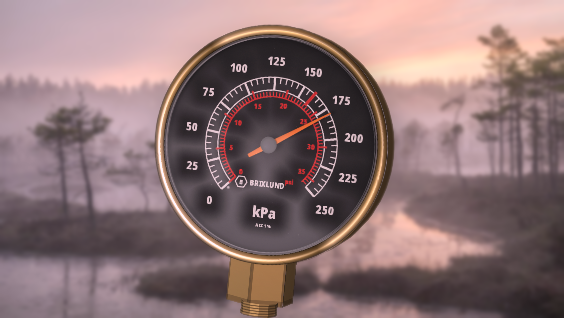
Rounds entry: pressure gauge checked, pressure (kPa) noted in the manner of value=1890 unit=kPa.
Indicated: value=180 unit=kPa
